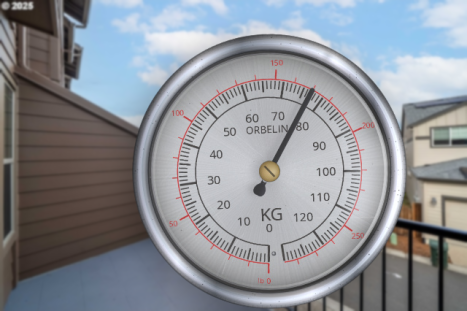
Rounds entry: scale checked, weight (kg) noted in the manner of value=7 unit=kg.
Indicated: value=77 unit=kg
